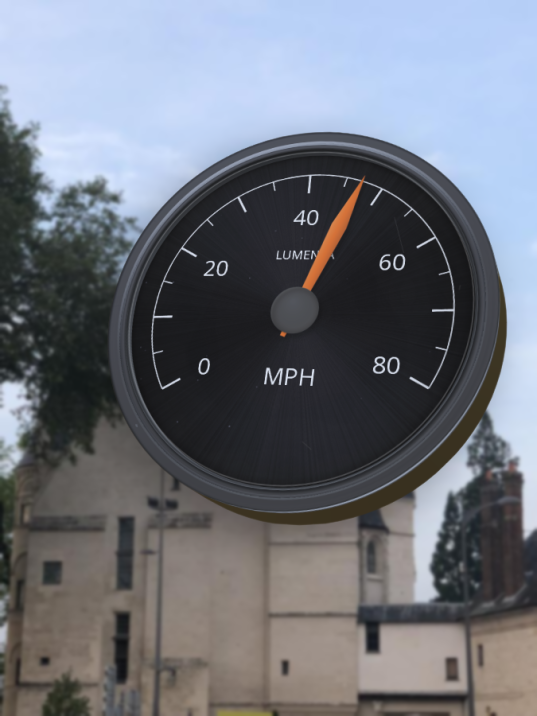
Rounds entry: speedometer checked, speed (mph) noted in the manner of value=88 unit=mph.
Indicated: value=47.5 unit=mph
